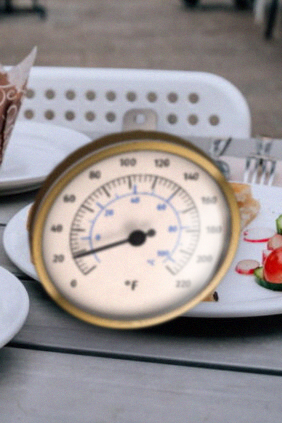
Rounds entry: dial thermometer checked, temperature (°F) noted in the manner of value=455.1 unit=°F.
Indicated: value=20 unit=°F
